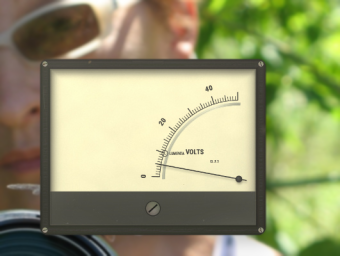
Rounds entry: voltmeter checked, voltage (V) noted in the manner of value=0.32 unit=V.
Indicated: value=5 unit=V
